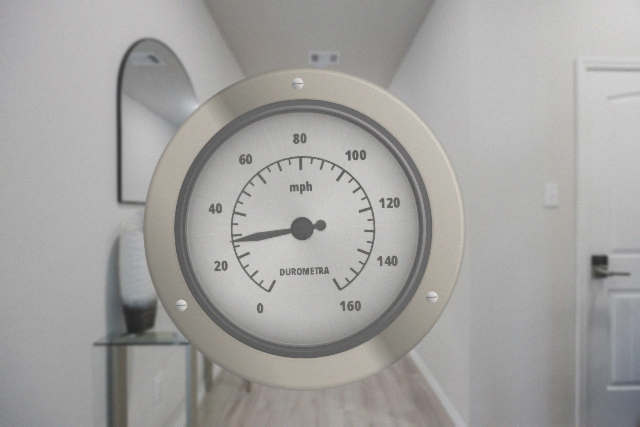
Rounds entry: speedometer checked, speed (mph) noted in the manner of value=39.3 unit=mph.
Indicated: value=27.5 unit=mph
